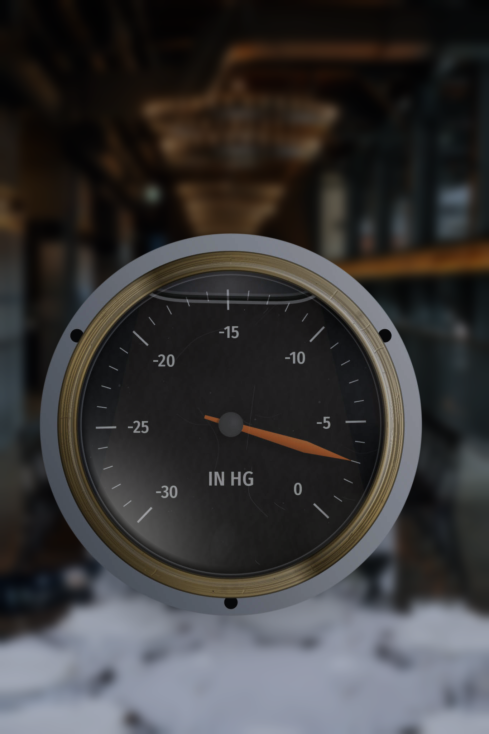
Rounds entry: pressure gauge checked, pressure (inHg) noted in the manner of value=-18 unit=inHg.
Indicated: value=-3 unit=inHg
